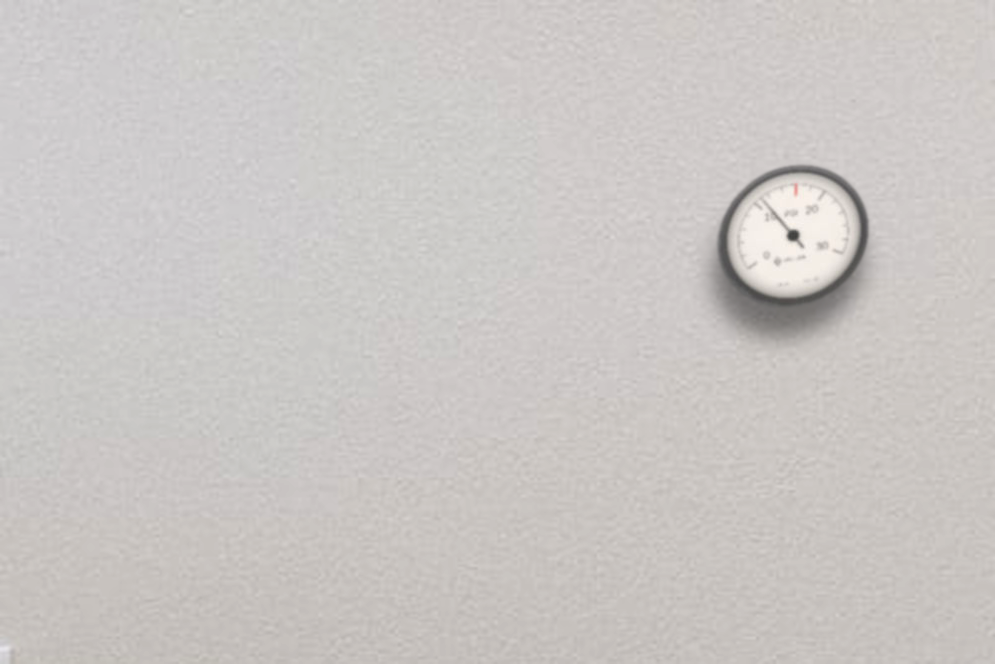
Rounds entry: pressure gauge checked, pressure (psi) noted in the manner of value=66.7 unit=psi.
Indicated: value=11 unit=psi
